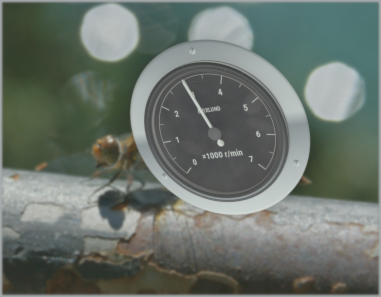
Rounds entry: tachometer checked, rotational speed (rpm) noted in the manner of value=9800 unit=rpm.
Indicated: value=3000 unit=rpm
